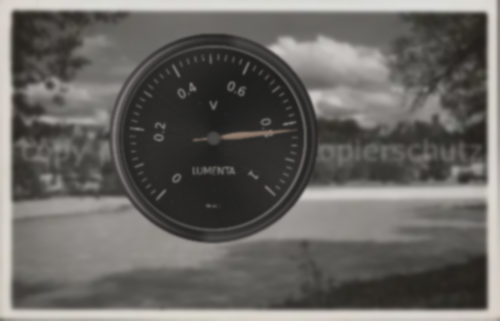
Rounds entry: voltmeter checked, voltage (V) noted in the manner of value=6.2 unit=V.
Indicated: value=0.82 unit=V
